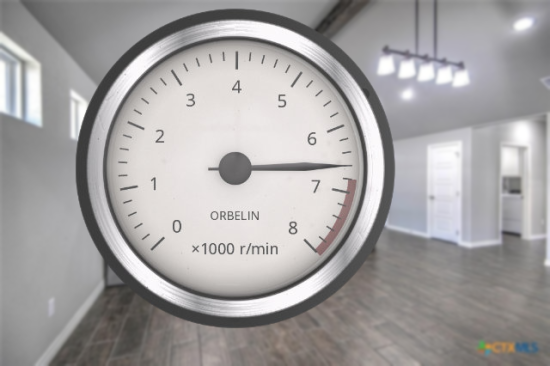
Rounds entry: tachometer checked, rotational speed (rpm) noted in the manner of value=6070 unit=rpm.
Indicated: value=6600 unit=rpm
